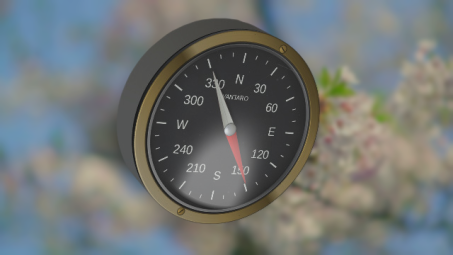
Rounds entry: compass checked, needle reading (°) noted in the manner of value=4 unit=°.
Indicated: value=150 unit=°
